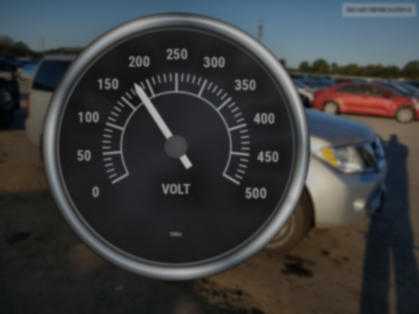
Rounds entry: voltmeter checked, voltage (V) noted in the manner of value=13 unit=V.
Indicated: value=180 unit=V
